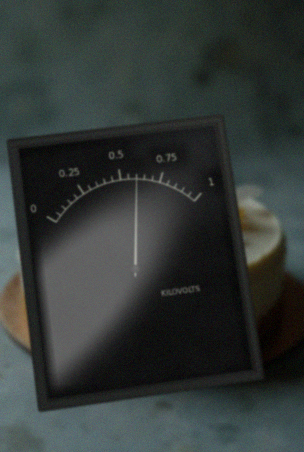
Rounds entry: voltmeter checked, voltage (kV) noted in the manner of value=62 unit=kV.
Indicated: value=0.6 unit=kV
